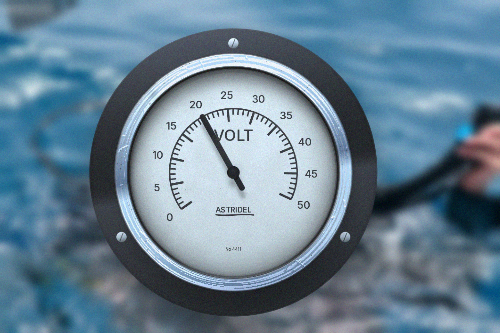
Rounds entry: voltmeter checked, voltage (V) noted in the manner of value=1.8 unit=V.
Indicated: value=20 unit=V
